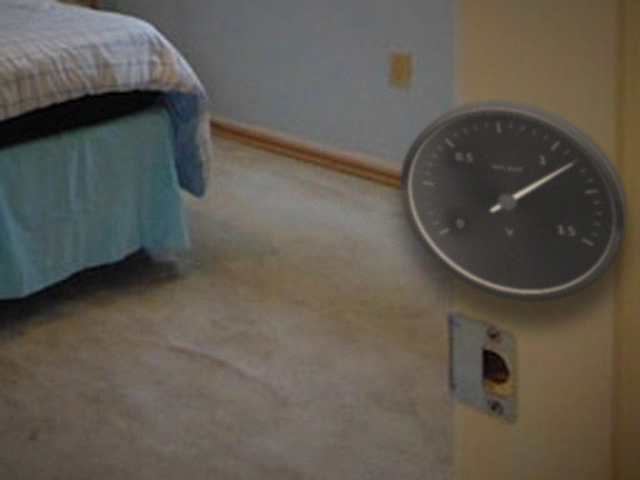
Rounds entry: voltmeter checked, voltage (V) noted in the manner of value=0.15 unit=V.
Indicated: value=1.1 unit=V
